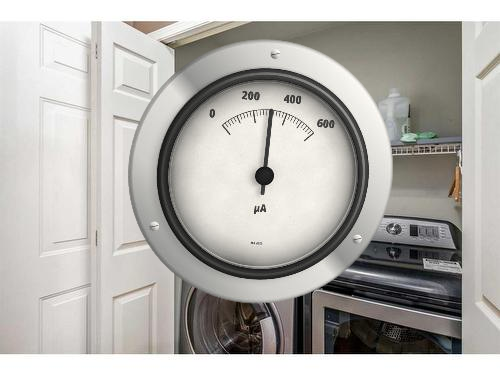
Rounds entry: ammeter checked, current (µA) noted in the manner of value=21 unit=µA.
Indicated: value=300 unit=µA
